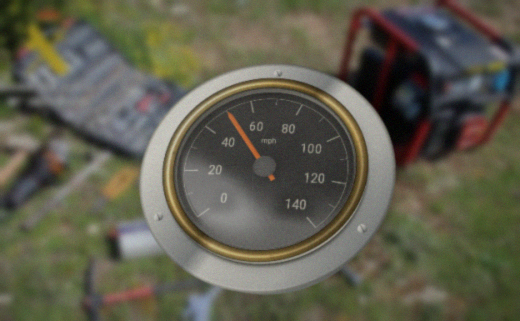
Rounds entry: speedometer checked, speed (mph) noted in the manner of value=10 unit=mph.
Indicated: value=50 unit=mph
